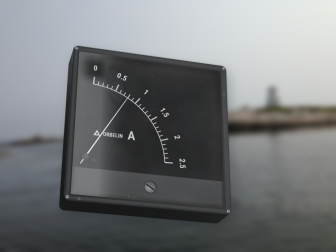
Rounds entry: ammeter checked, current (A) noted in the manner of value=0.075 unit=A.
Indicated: value=0.8 unit=A
